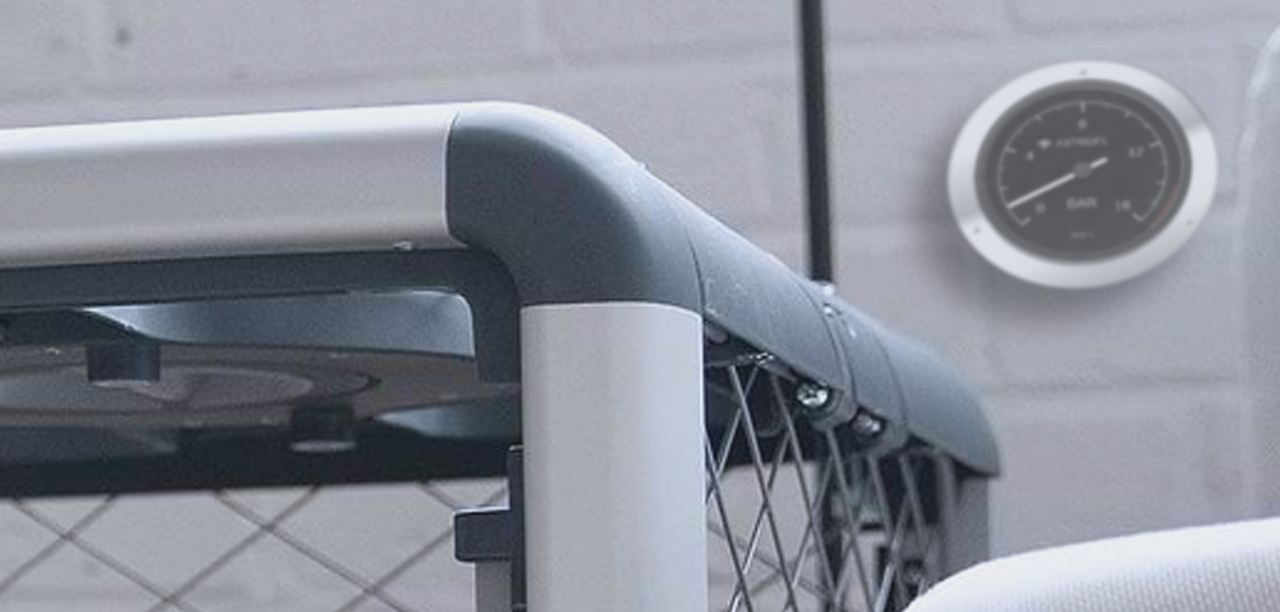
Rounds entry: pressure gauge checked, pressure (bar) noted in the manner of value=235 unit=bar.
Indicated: value=1 unit=bar
